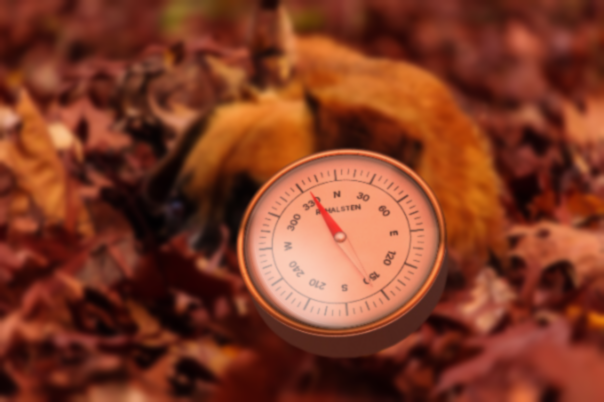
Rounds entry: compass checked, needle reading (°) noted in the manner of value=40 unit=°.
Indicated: value=335 unit=°
